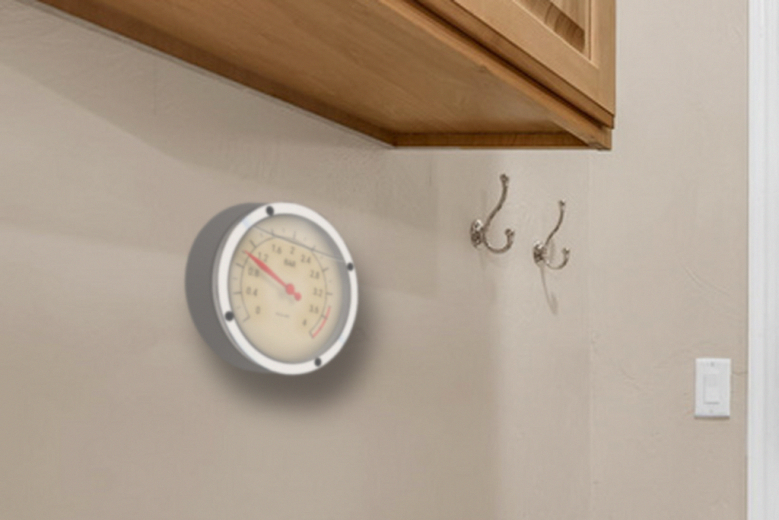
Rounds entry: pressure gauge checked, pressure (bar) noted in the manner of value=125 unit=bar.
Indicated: value=1 unit=bar
